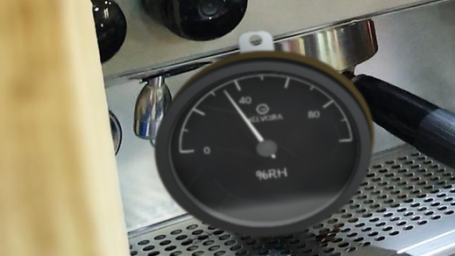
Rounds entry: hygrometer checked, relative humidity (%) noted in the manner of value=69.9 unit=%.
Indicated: value=35 unit=%
